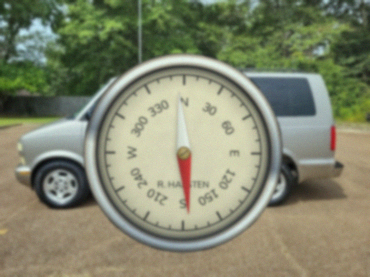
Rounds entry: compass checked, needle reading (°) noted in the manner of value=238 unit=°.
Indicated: value=175 unit=°
